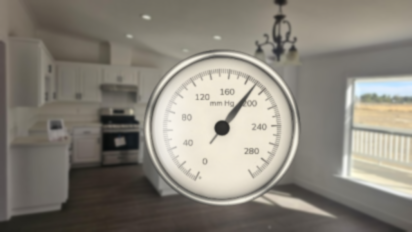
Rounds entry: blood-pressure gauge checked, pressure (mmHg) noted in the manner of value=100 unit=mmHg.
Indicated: value=190 unit=mmHg
